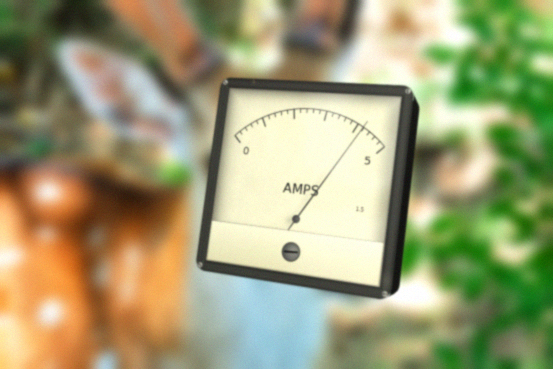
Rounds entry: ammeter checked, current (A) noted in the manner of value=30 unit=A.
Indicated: value=4.2 unit=A
